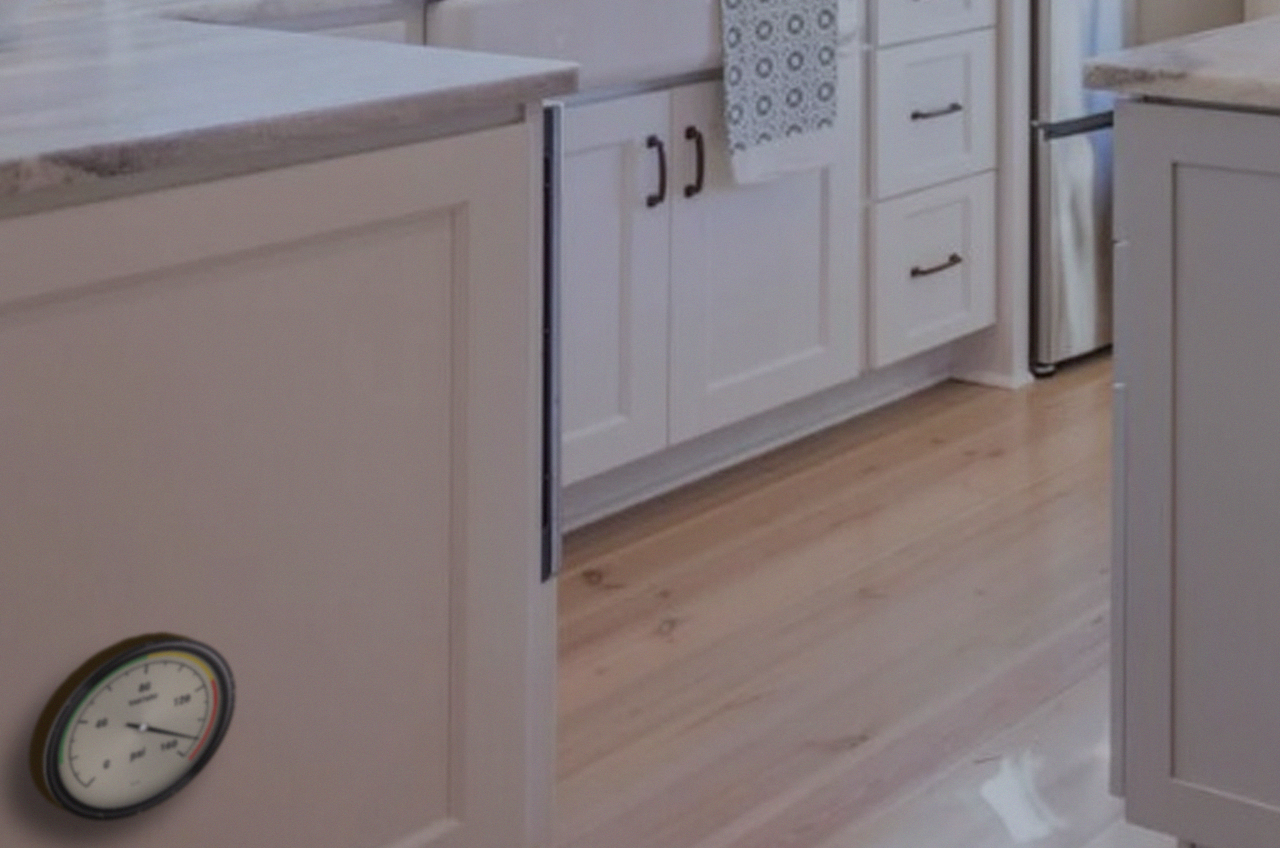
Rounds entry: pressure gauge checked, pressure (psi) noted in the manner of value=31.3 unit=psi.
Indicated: value=150 unit=psi
